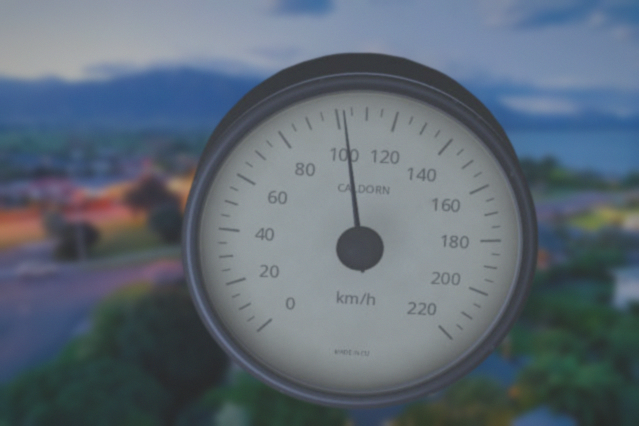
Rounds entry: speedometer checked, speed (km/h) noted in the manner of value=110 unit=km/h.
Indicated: value=102.5 unit=km/h
